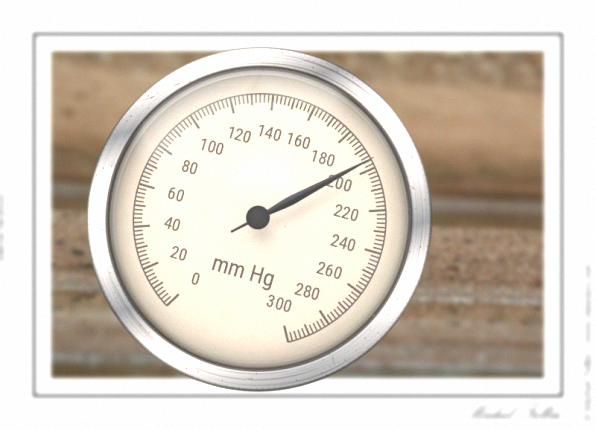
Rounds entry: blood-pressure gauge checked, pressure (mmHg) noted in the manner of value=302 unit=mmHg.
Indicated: value=196 unit=mmHg
